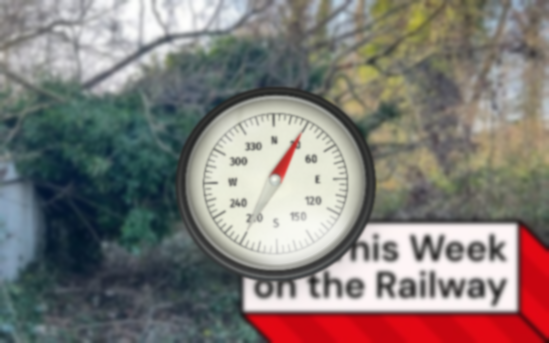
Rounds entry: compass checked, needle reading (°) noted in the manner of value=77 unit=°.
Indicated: value=30 unit=°
